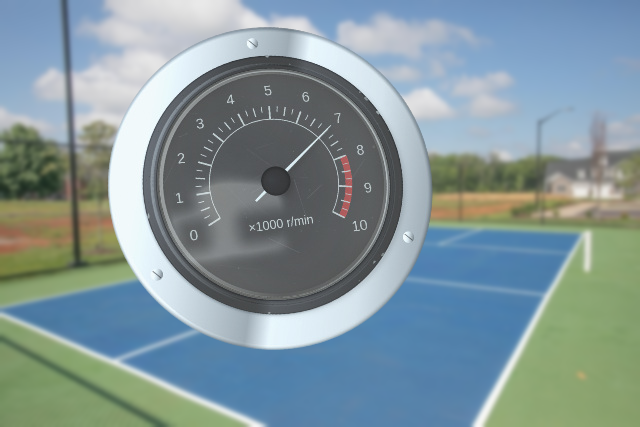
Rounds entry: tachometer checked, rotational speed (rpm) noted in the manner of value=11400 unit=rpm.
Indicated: value=7000 unit=rpm
